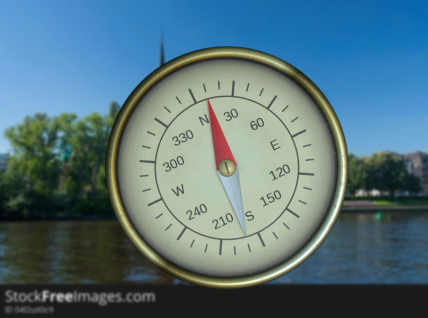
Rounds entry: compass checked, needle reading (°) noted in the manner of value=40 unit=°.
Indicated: value=10 unit=°
